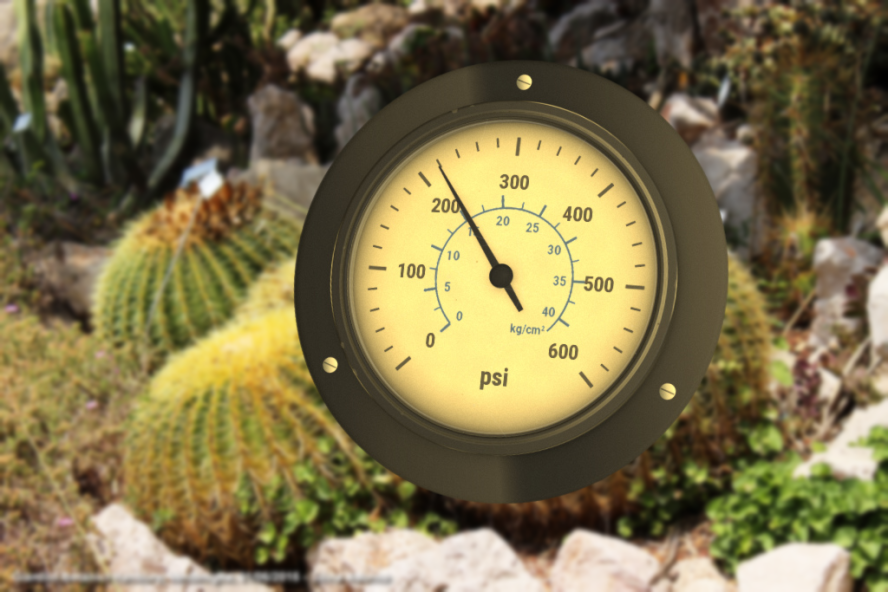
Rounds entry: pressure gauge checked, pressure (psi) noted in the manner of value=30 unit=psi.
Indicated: value=220 unit=psi
